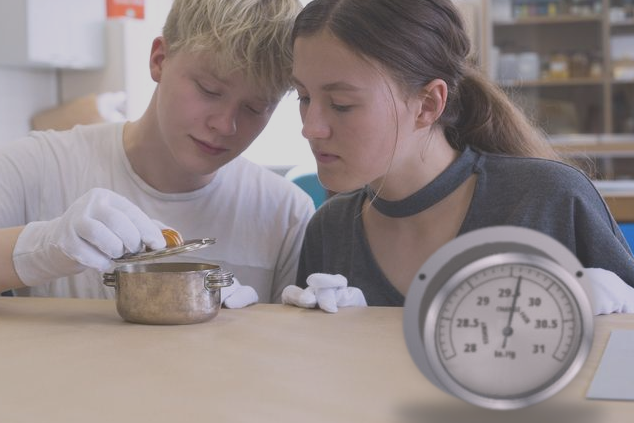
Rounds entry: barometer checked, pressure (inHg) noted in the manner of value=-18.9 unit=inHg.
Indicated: value=29.6 unit=inHg
